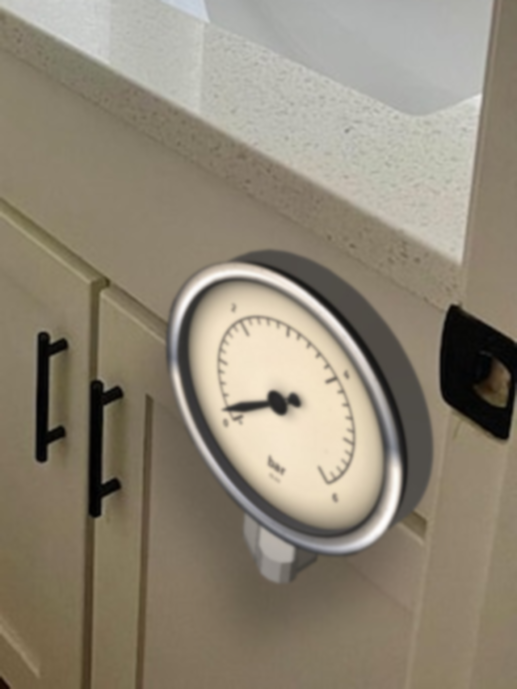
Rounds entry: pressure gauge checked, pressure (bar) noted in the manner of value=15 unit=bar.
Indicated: value=0.2 unit=bar
